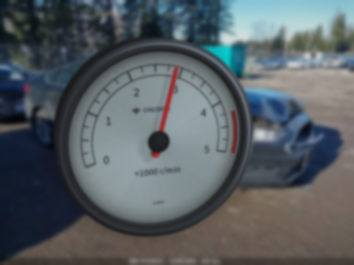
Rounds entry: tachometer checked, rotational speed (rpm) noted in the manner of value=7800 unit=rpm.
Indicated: value=2875 unit=rpm
